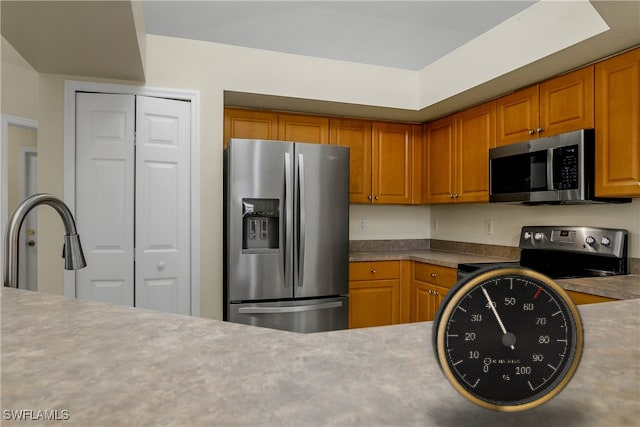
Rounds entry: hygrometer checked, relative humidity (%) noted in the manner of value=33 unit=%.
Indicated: value=40 unit=%
